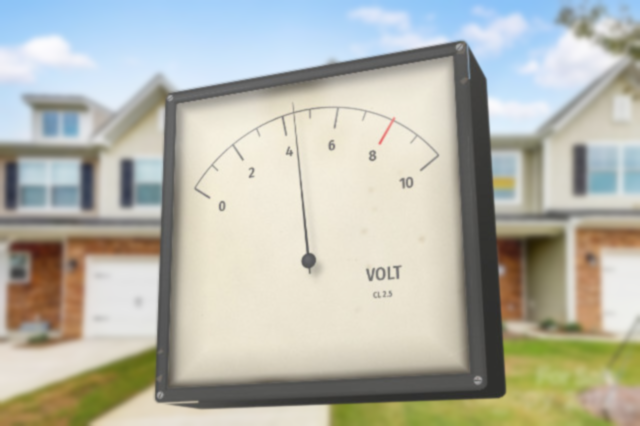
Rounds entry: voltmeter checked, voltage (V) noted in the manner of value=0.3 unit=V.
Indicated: value=4.5 unit=V
